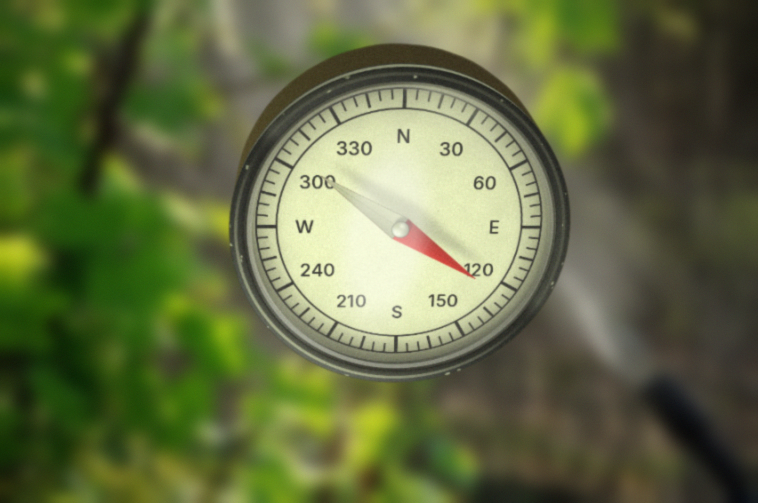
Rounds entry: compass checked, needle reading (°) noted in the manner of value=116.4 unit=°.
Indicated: value=125 unit=°
